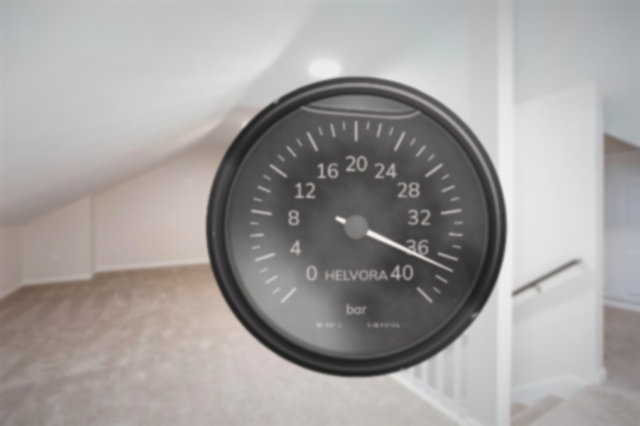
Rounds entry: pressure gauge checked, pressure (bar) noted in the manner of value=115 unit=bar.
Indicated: value=37 unit=bar
